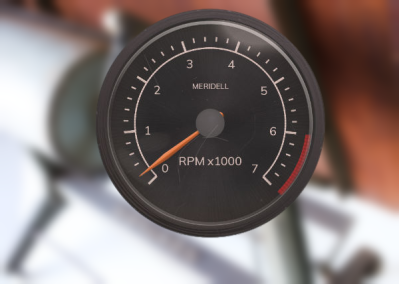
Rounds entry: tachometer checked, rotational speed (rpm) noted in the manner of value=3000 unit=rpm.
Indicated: value=200 unit=rpm
